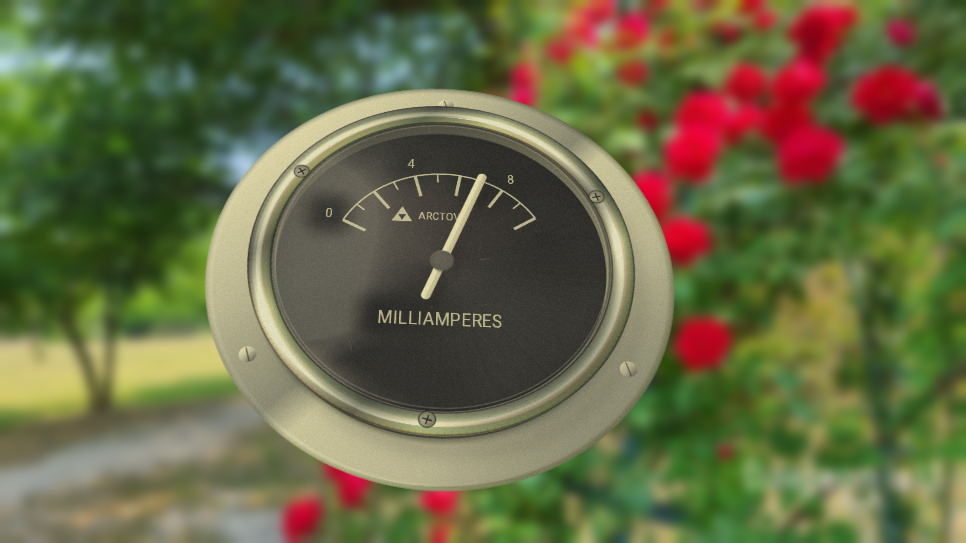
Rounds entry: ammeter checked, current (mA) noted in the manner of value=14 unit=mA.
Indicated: value=7 unit=mA
